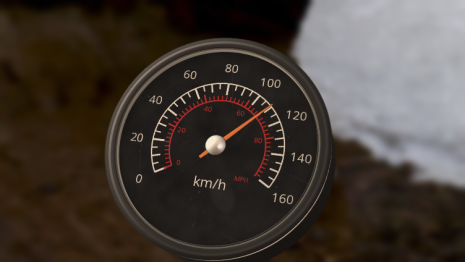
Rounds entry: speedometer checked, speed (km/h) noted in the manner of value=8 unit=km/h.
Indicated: value=110 unit=km/h
